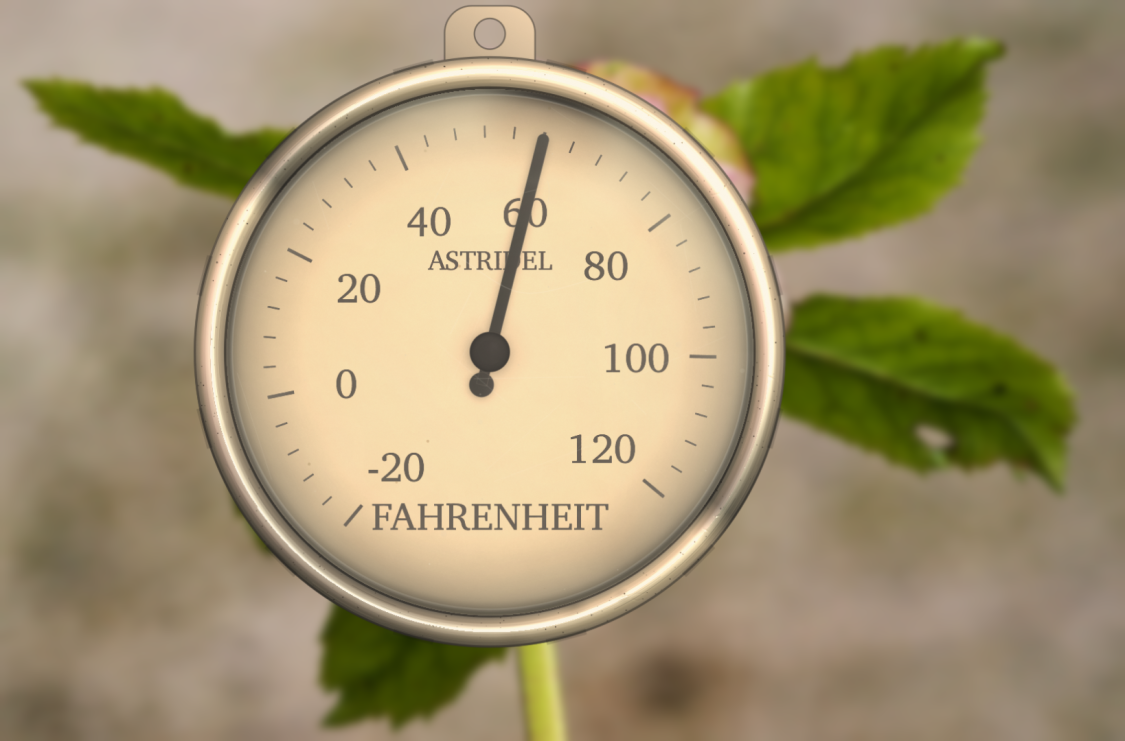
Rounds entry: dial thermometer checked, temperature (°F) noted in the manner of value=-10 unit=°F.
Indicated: value=60 unit=°F
